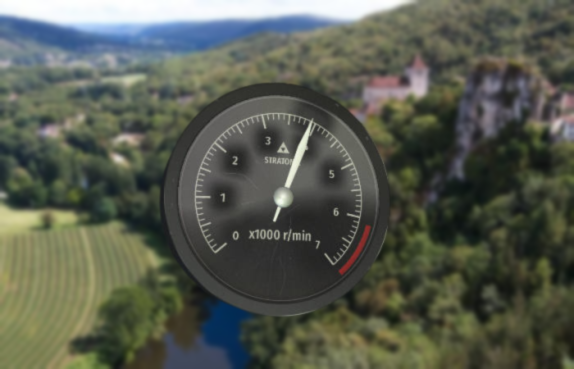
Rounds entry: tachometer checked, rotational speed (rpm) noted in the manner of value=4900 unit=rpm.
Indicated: value=3900 unit=rpm
